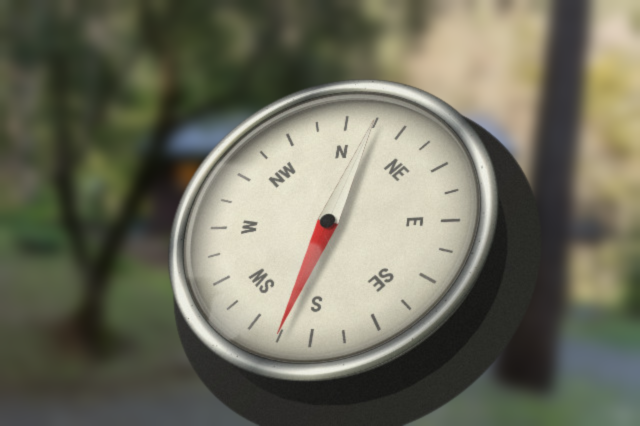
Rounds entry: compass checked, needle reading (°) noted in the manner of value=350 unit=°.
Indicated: value=195 unit=°
